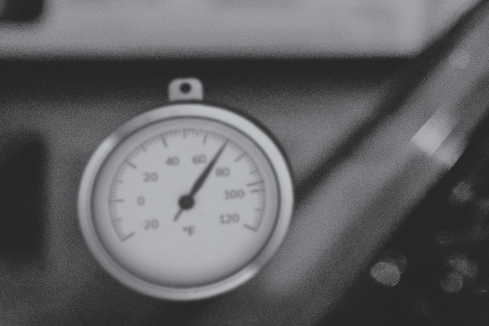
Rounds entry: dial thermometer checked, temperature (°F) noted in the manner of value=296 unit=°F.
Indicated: value=70 unit=°F
